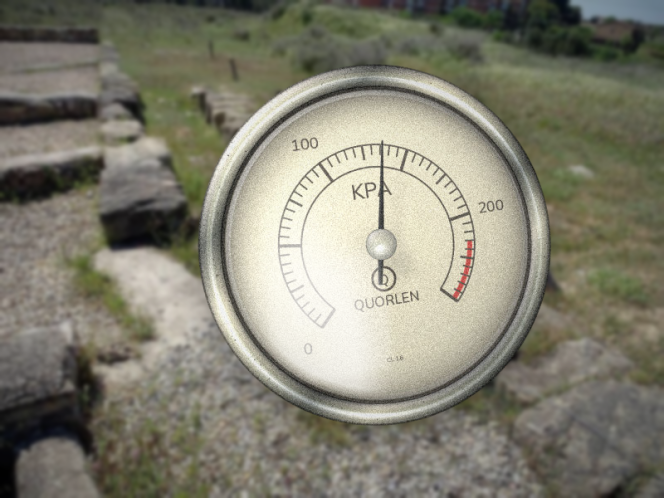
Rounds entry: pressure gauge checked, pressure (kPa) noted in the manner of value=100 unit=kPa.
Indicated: value=135 unit=kPa
